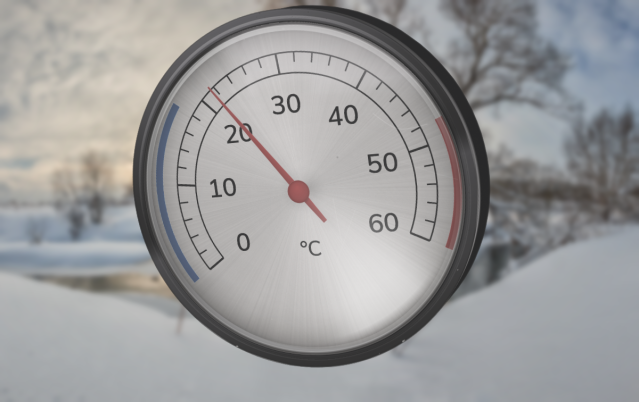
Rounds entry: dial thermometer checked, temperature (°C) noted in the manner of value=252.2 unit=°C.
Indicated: value=22 unit=°C
